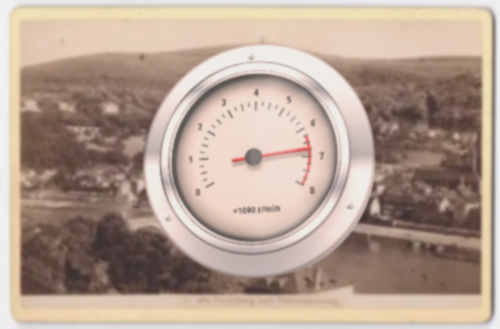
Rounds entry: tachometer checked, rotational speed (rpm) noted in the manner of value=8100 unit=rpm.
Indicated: value=6750 unit=rpm
